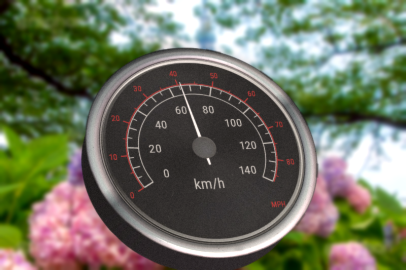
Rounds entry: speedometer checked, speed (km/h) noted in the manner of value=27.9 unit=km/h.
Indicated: value=65 unit=km/h
